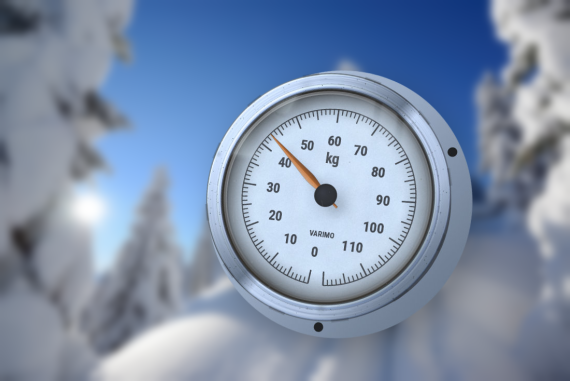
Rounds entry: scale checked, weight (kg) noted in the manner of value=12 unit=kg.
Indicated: value=43 unit=kg
